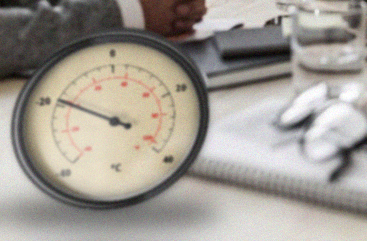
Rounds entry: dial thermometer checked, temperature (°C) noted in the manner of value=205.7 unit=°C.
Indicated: value=-18 unit=°C
